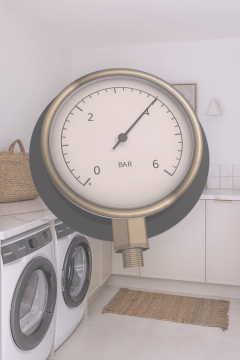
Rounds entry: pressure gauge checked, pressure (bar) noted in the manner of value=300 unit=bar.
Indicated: value=4 unit=bar
